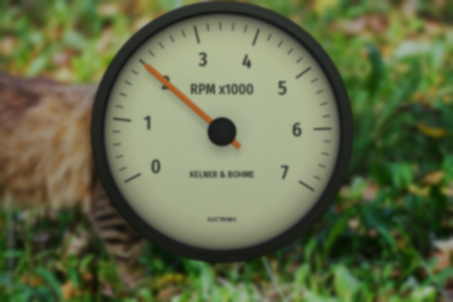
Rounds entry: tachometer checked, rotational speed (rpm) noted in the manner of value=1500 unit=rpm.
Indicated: value=2000 unit=rpm
